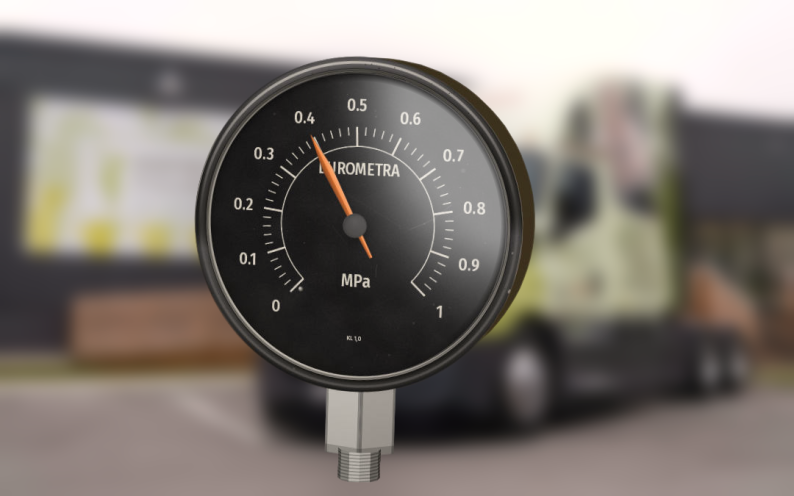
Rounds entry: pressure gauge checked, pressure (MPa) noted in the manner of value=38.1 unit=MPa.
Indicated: value=0.4 unit=MPa
